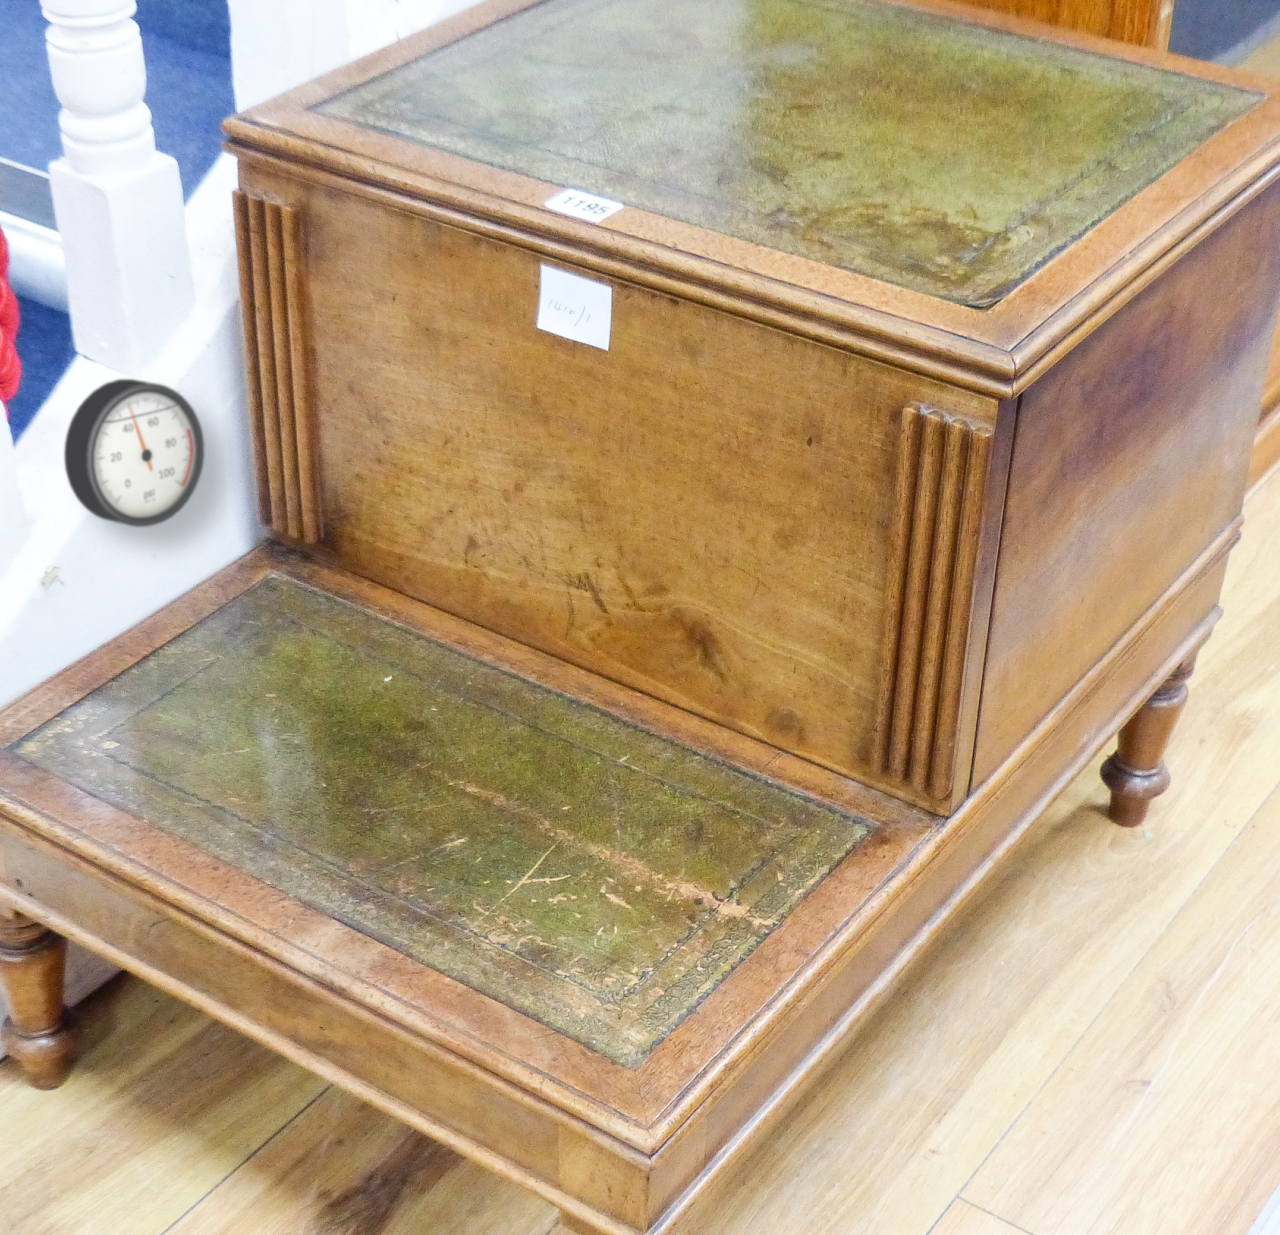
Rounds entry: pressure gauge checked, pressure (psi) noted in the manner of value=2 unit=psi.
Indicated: value=45 unit=psi
